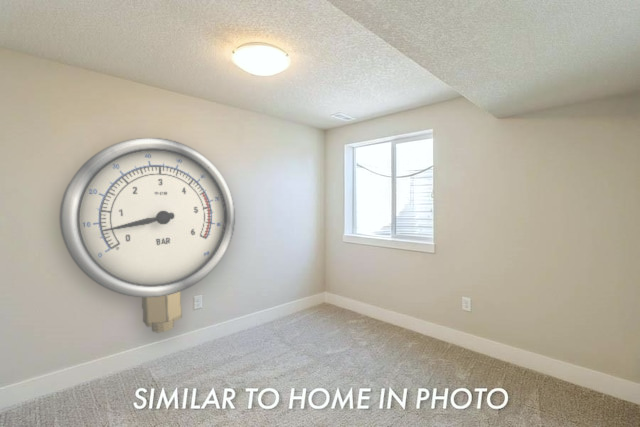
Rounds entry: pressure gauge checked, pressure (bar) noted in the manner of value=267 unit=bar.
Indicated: value=0.5 unit=bar
